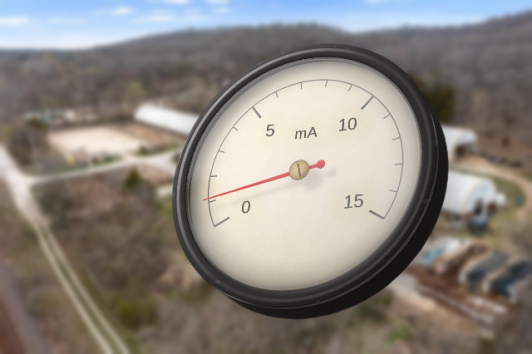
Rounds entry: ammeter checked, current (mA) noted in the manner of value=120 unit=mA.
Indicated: value=1 unit=mA
